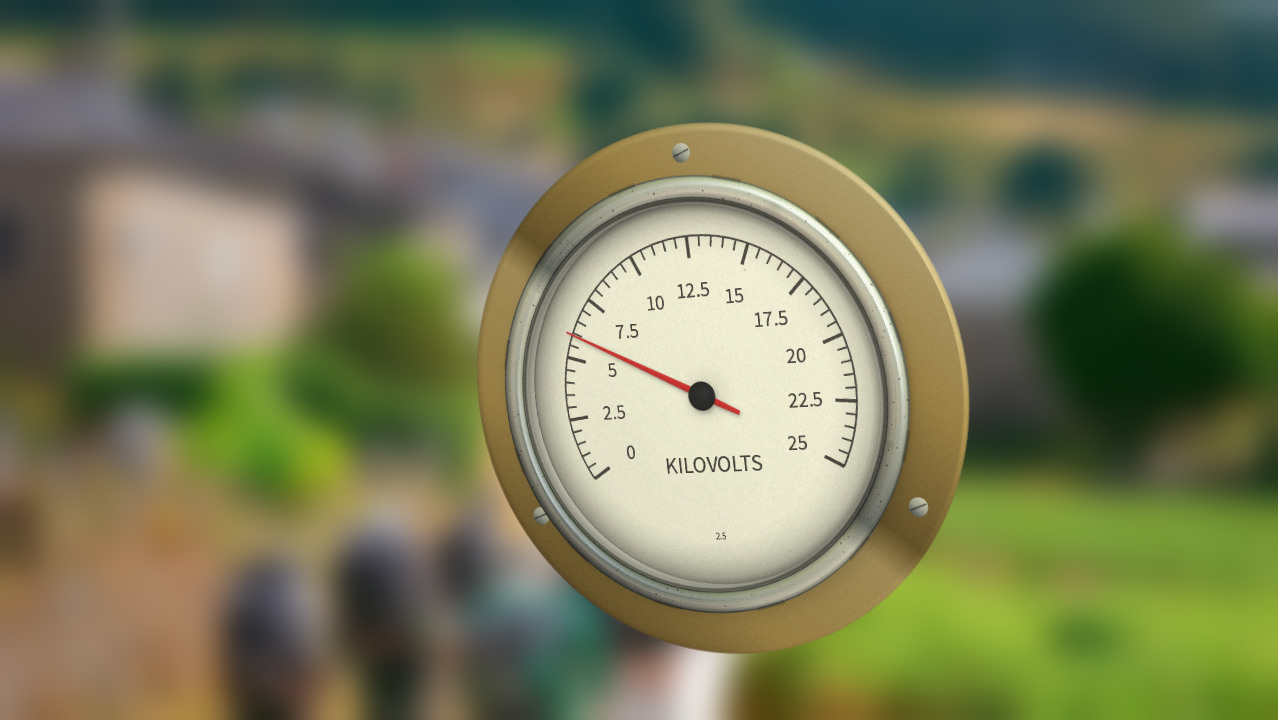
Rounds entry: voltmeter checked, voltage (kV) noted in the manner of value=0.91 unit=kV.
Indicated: value=6 unit=kV
